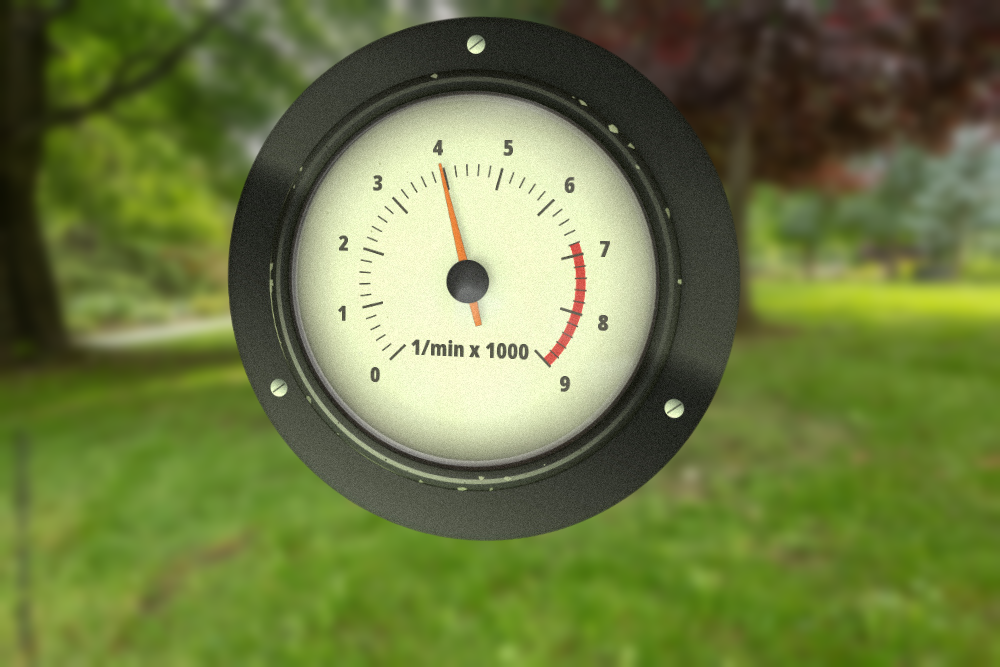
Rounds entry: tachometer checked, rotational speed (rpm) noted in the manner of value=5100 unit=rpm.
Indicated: value=4000 unit=rpm
